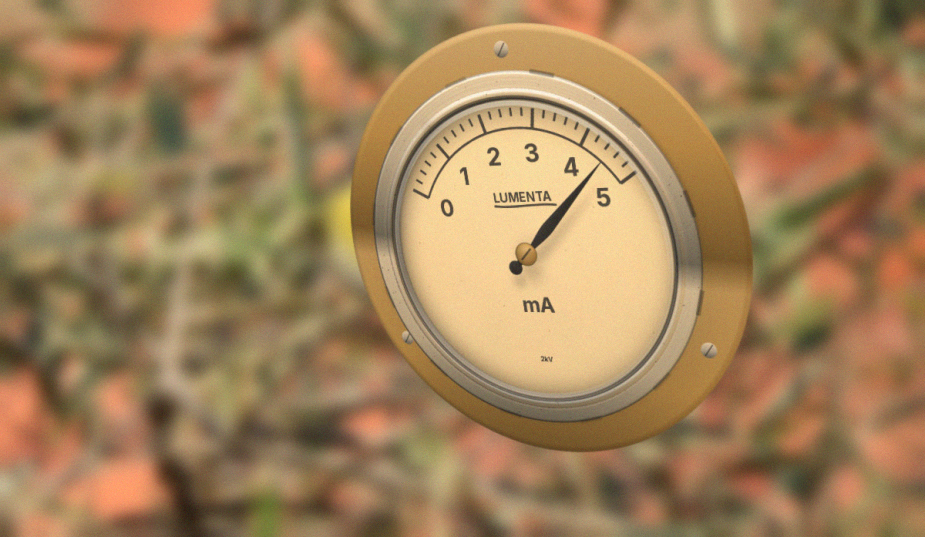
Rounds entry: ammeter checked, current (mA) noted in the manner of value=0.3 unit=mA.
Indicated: value=4.5 unit=mA
